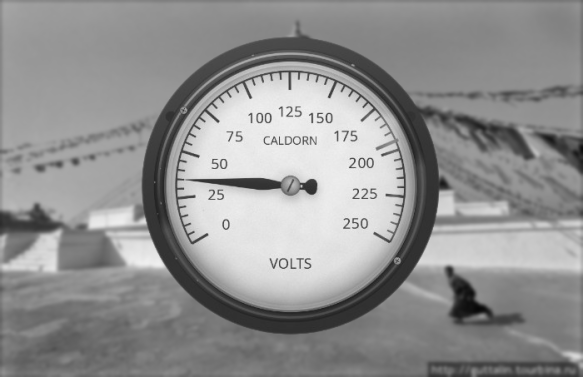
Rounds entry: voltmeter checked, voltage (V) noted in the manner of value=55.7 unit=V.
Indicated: value=35 unit=V
